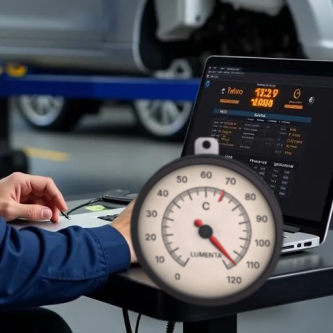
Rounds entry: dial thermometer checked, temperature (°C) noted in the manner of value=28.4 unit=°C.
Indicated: value=115 unit=°C
